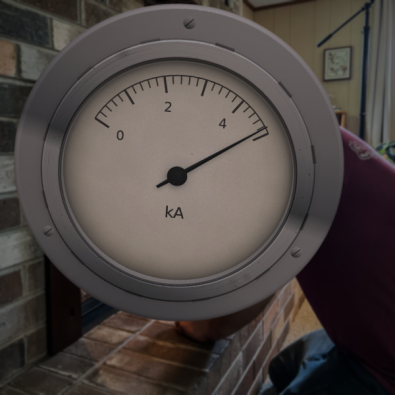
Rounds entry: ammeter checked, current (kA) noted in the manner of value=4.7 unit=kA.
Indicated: value=4.8 unit=kA
